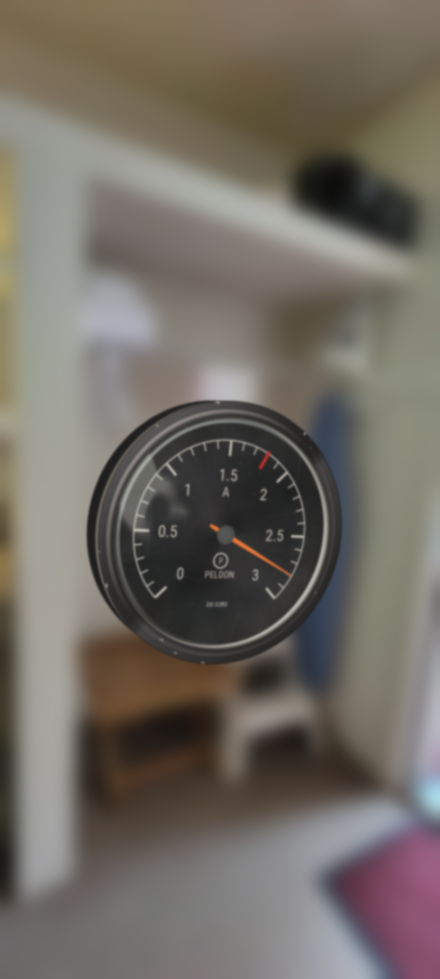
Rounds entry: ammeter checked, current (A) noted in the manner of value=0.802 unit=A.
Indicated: value=2.8 unit=A
